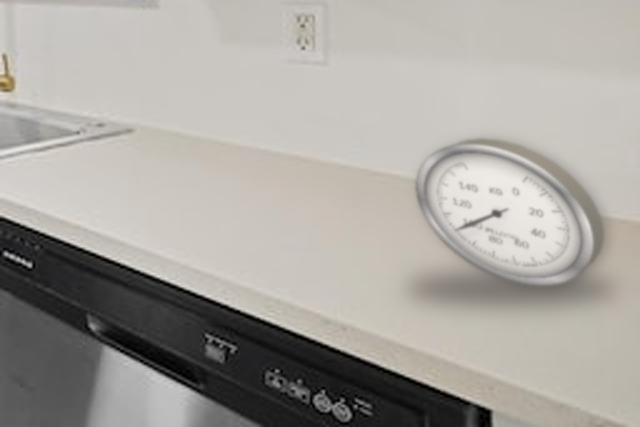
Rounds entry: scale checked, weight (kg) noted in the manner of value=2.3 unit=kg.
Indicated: value=100 unit=kg
